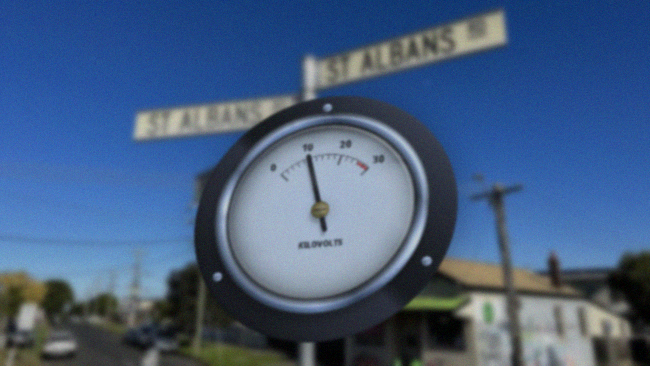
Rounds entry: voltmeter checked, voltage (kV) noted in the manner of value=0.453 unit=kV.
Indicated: value=10 unit=kV
